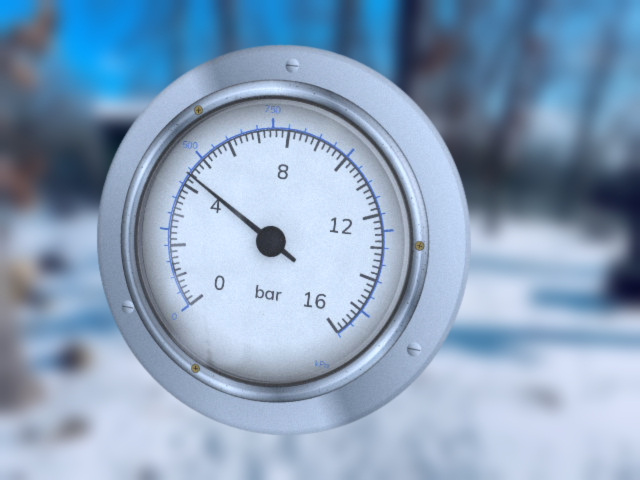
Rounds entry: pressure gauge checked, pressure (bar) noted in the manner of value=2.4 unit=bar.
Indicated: value=4.4 unit=bar
